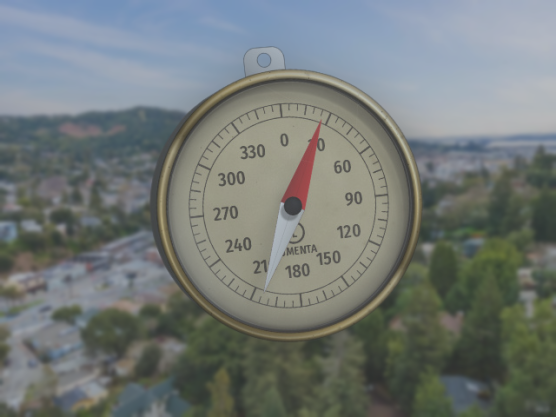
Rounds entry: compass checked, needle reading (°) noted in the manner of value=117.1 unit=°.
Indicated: value=25 unit=°
